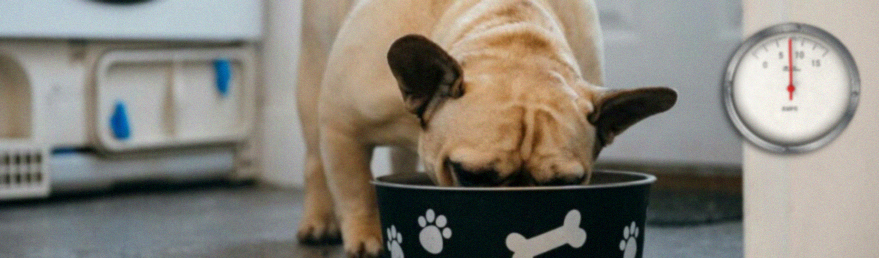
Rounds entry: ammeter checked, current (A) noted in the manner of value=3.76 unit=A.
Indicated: value=7.5 unit=A
